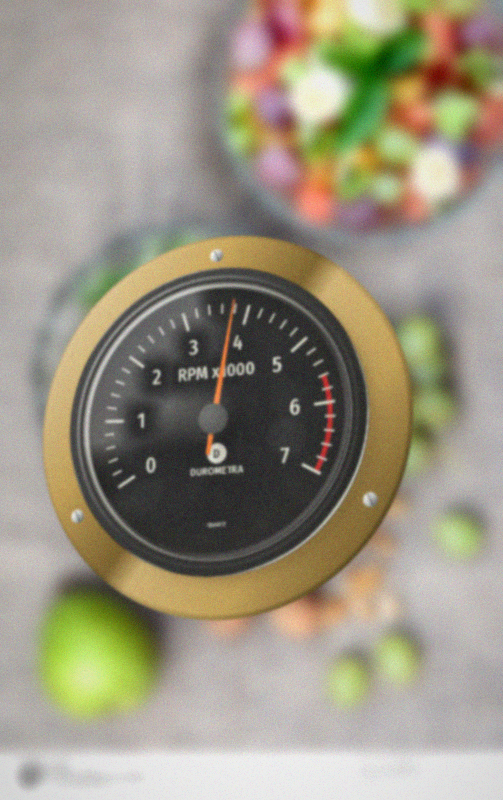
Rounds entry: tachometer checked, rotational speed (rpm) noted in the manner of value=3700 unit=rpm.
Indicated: value=3800 unit=rpm
